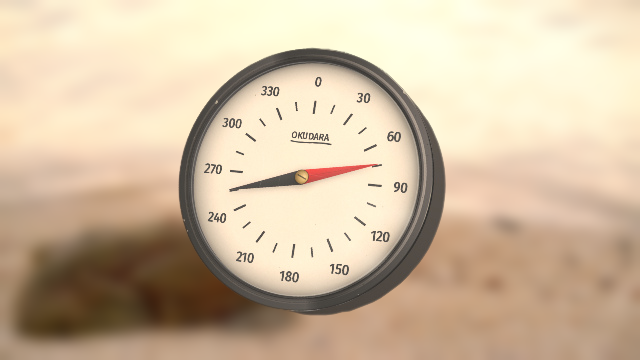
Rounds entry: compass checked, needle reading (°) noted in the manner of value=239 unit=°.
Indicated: value=75 unit=°
